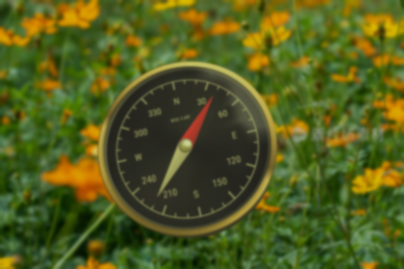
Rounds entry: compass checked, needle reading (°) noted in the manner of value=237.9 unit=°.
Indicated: value=40 unit=°
